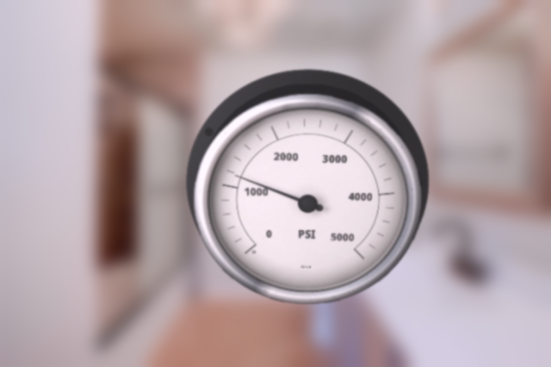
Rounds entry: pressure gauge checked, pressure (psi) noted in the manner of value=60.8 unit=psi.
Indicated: value=1200 unit=psi
